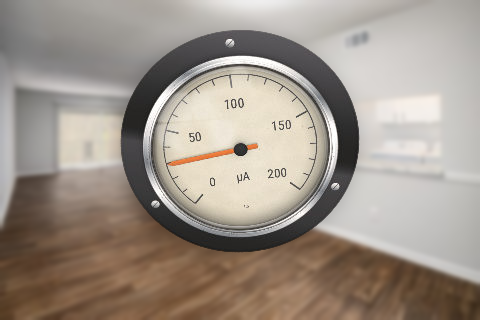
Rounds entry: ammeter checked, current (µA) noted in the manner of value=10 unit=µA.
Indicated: value=30 unit=µA
